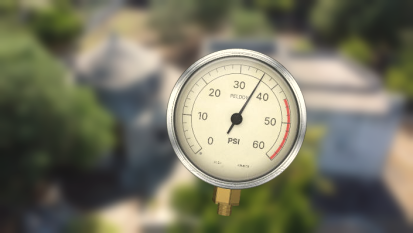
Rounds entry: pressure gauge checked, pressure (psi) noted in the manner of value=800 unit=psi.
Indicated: value=36 unit=psi
